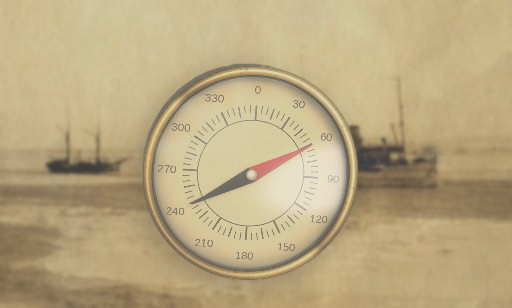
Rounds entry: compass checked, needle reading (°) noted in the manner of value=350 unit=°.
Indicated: value=60 unit=°
